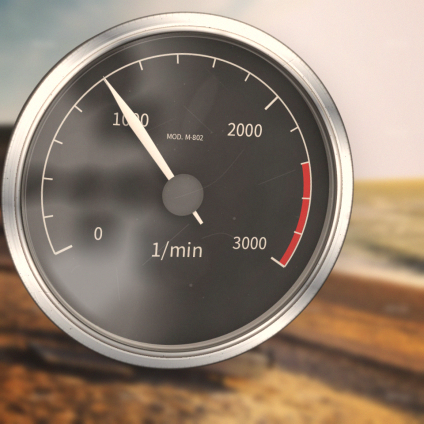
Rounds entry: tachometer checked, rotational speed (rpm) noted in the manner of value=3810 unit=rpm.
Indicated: value=1000 unit=rpm
